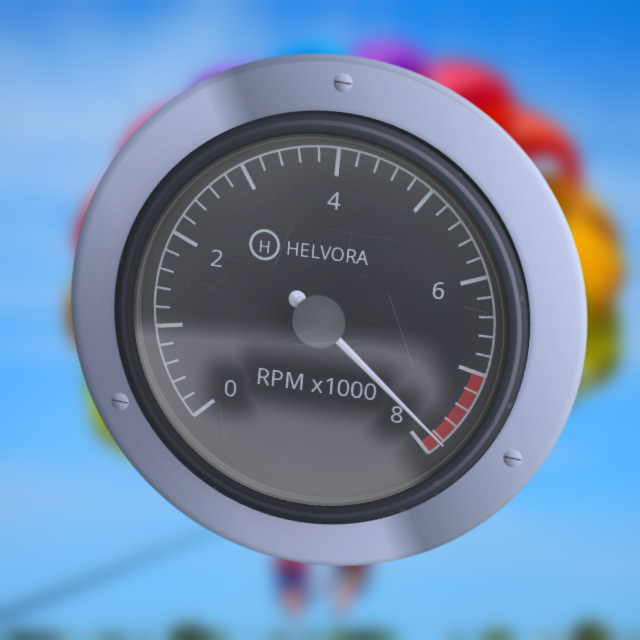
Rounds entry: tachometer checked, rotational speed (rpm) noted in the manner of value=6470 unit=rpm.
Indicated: value=7800 unit=rpm
